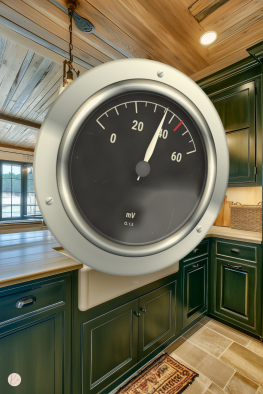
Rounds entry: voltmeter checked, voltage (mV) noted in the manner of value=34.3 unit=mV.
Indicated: value=35 unit=mV
